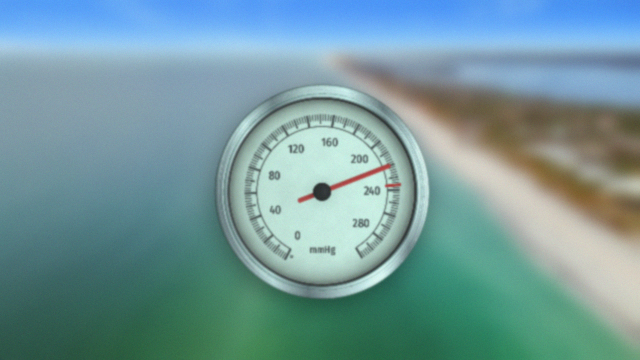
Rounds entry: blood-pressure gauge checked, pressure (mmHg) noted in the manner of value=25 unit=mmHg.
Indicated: value=220 unit=mmHg
